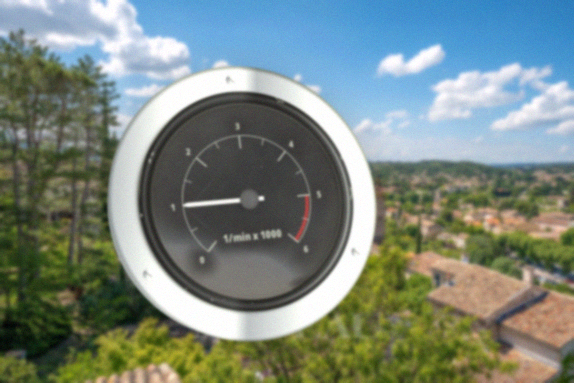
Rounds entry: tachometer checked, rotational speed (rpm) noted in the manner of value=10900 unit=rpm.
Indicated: value=1000 unit=rpm
